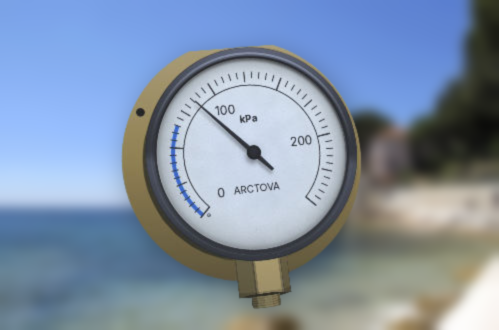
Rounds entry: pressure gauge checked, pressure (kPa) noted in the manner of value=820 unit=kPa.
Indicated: value=85 unit=kPa
